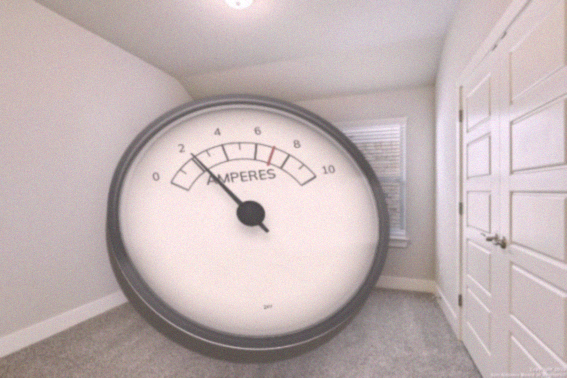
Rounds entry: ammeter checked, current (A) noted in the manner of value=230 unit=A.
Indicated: value=2 unit=A
